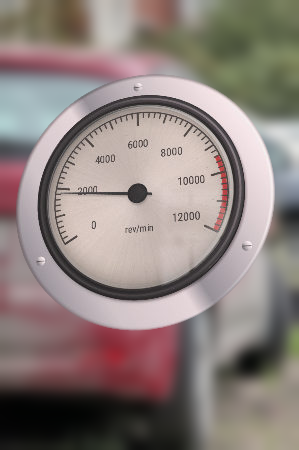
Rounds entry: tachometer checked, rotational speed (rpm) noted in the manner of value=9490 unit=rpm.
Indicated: value=1800 unit=rpm
